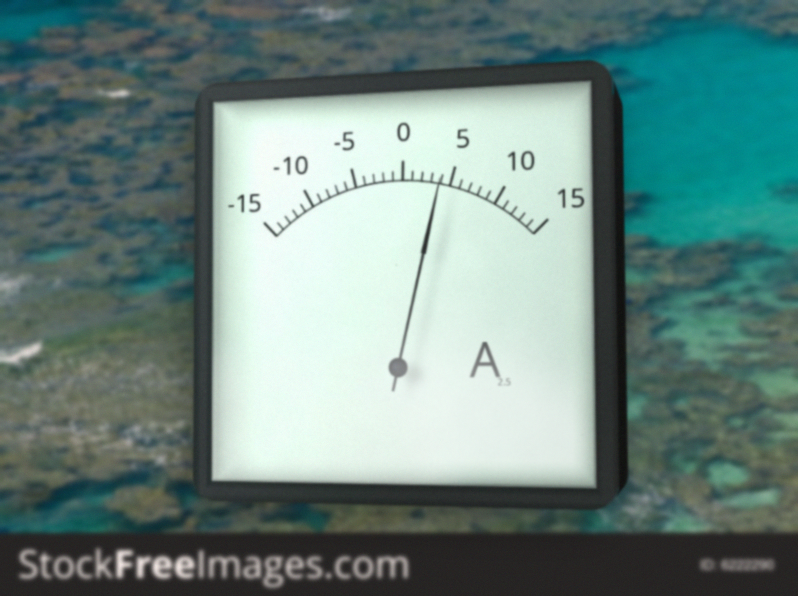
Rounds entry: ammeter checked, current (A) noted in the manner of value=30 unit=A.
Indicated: value=4 unit=A
